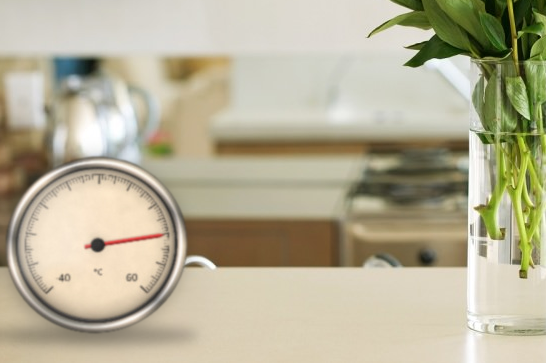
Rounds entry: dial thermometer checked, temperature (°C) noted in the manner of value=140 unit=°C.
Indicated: value=40 unit=°C
